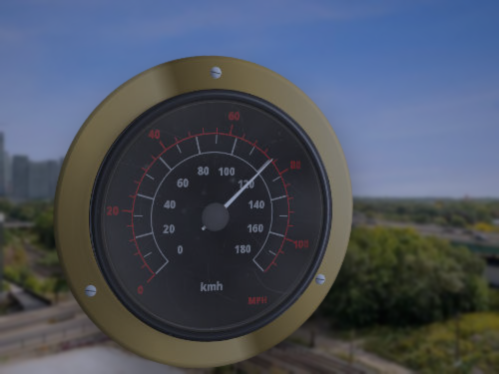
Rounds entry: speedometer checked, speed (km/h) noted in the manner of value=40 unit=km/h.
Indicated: value=120 unit=km/h
